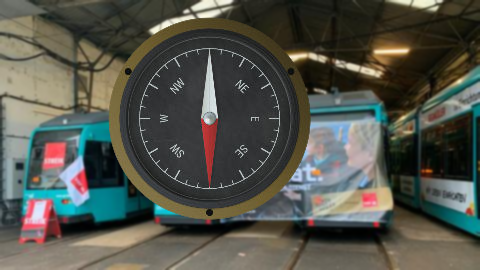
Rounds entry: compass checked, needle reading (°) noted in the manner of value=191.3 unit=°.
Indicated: value=180 unit=°
